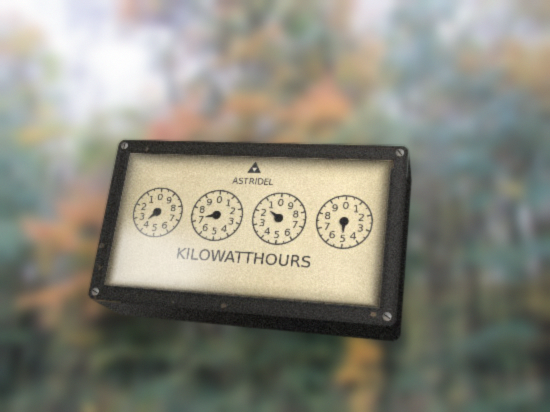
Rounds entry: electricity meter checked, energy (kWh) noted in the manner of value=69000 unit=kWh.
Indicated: value=3715 unit=kWh
